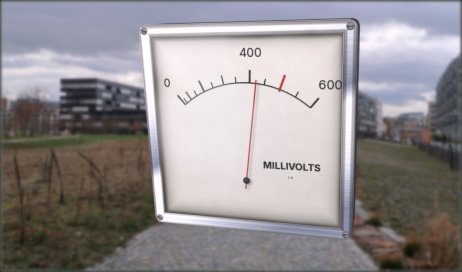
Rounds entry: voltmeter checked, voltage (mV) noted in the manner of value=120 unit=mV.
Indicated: value=425 unit=mV
